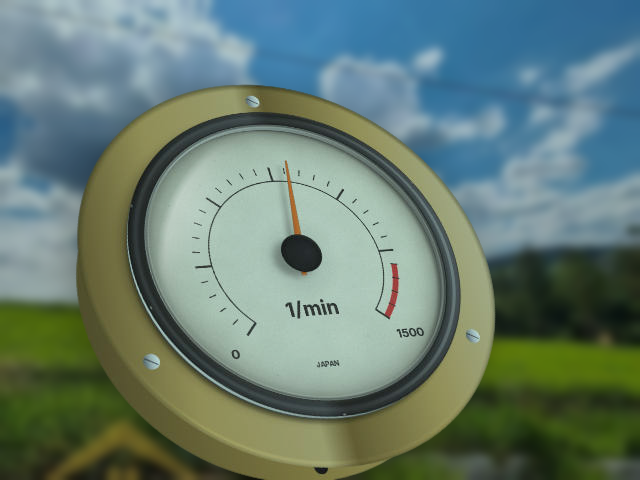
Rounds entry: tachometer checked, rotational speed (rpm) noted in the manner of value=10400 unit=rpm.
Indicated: value=800 unit=rpm
